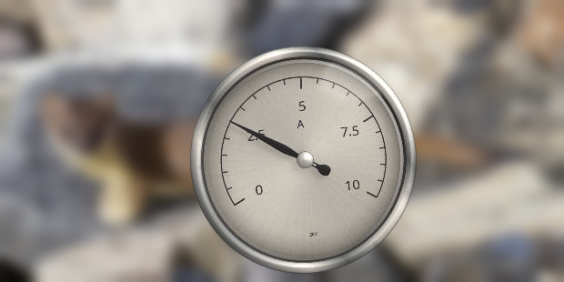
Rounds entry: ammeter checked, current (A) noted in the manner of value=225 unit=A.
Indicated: value=2.5 unit=A
